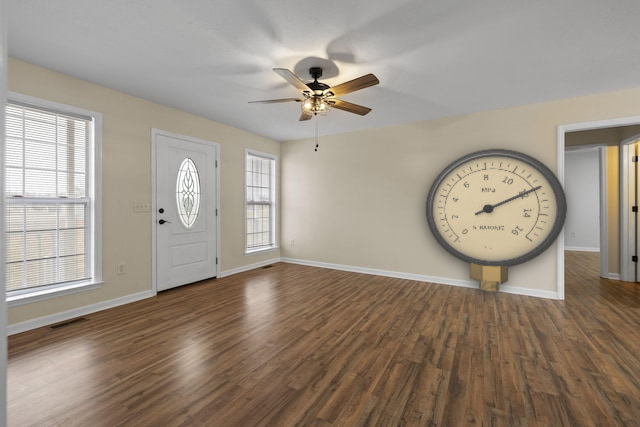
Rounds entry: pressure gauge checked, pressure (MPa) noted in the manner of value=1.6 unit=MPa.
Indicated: value=12 unit=MPa
